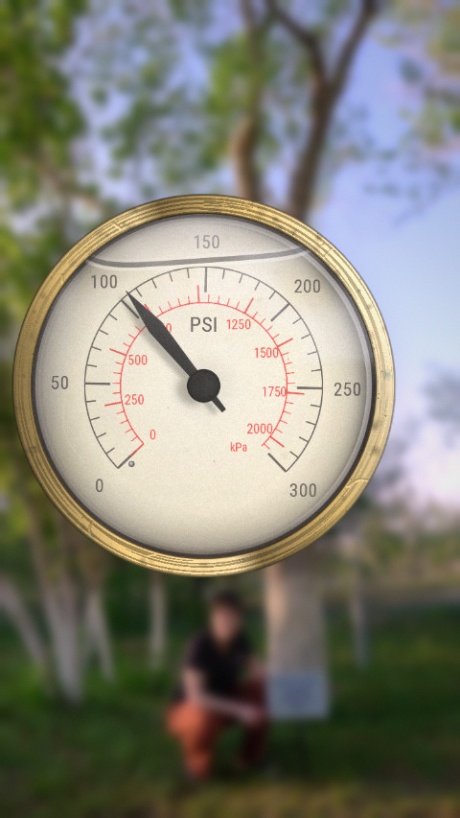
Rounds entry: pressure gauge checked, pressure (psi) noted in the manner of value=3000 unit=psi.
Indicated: value=105 unit=psi
